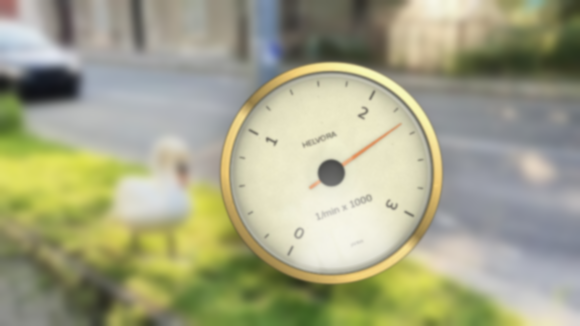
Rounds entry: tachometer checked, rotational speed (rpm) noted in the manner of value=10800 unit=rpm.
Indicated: value=2300 unit=rpm
